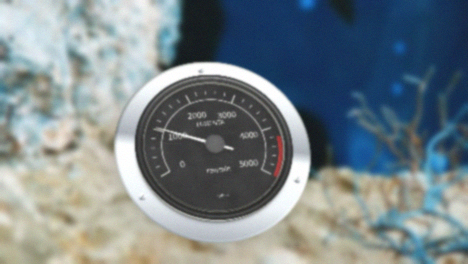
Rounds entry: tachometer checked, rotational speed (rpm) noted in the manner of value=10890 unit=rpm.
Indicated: value=1000 unit=rpm
